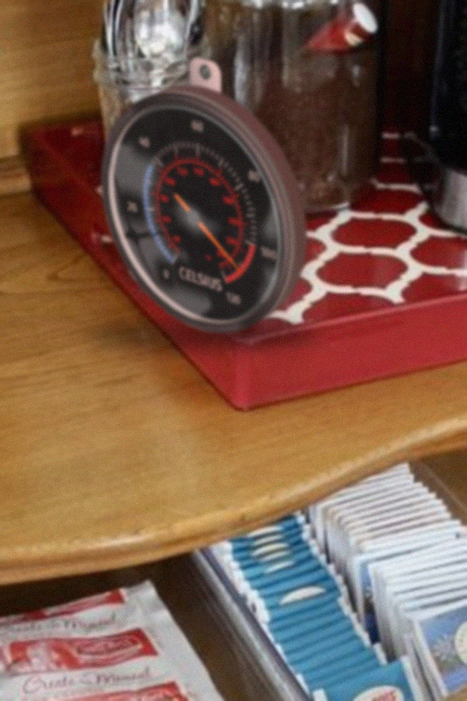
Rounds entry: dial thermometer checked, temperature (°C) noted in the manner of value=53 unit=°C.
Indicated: value=110 unit=°C
